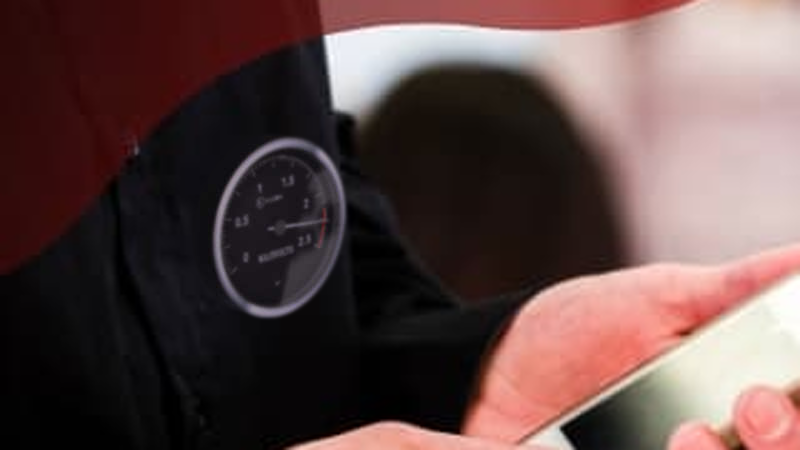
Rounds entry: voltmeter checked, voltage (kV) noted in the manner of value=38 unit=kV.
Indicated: value=2.25 unit=kV
